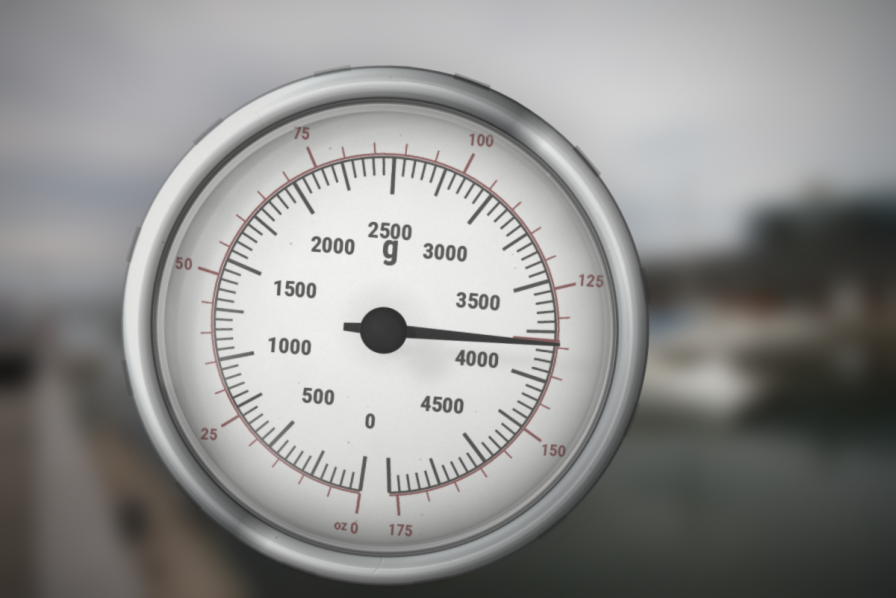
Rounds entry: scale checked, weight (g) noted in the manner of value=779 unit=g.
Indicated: value=3800 unit=g
